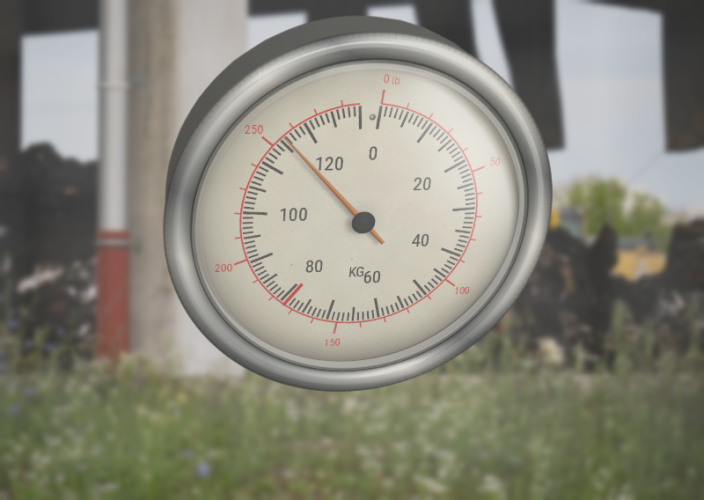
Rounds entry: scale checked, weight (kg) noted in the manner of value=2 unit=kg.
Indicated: value=116 unit=kg
